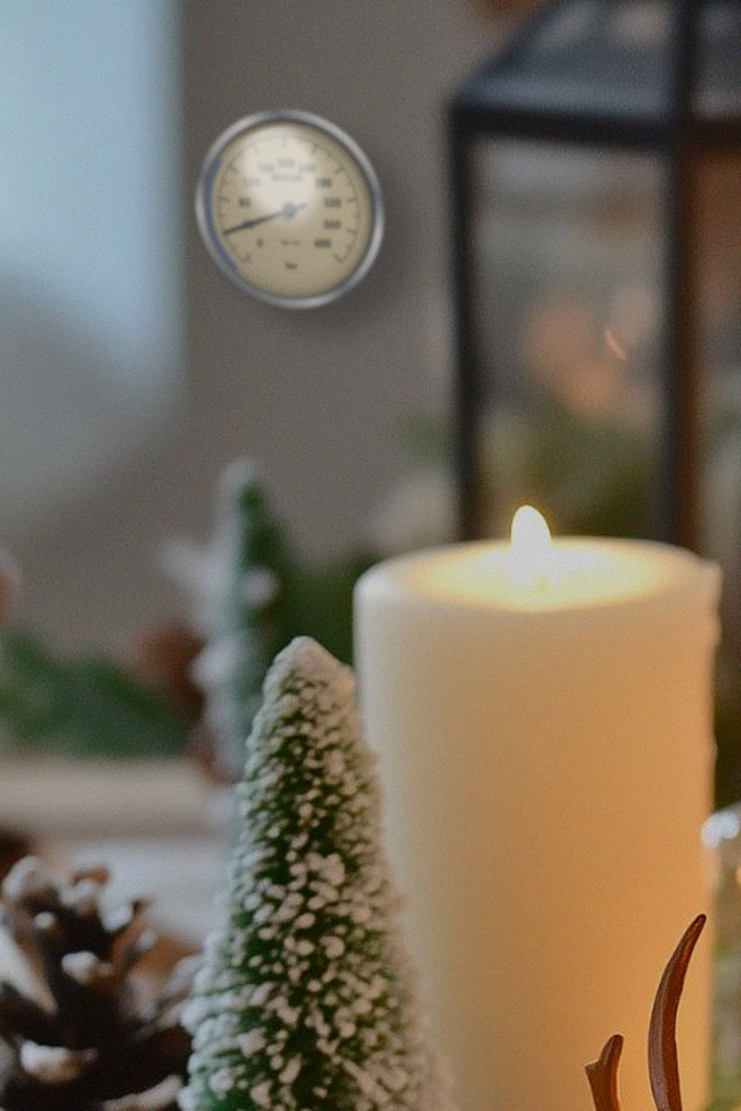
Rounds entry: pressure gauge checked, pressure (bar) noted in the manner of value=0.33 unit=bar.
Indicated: value=40 unit=bar
